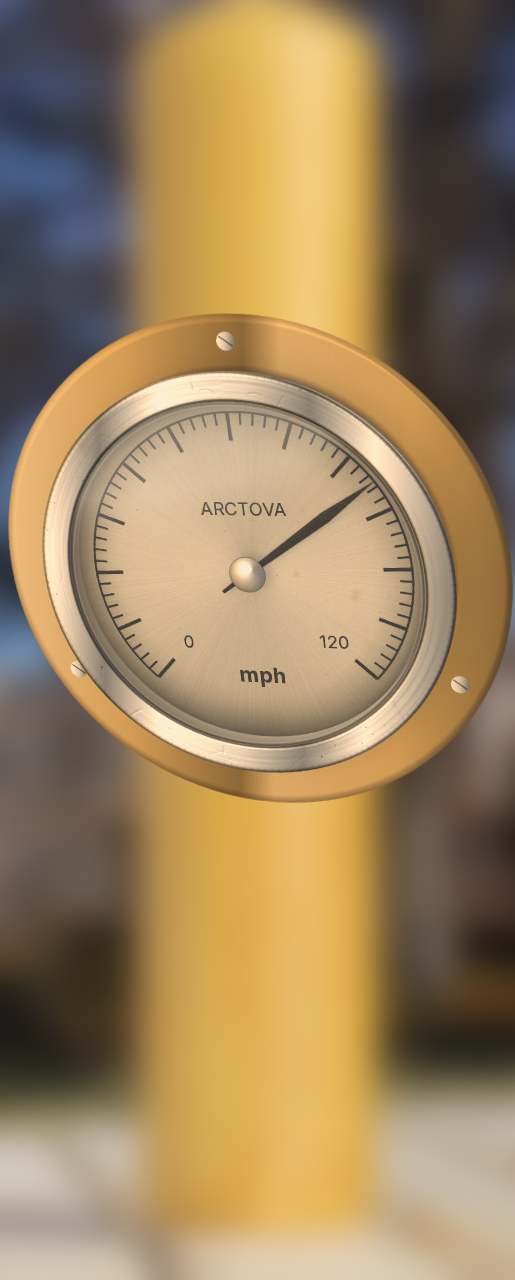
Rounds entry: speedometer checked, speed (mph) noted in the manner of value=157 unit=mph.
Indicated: value=85 unit=mph
